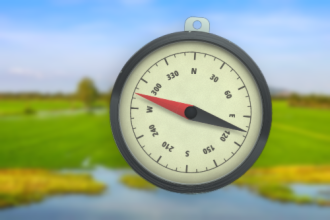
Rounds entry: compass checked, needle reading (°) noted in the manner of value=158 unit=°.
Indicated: value=285 unit=°
